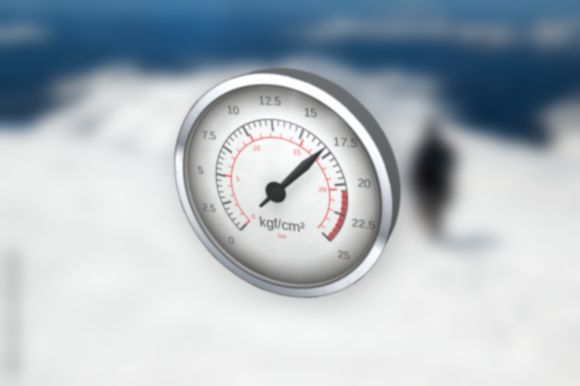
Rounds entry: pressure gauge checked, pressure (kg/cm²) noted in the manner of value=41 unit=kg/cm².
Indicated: value=17 unit=kg/cm²
